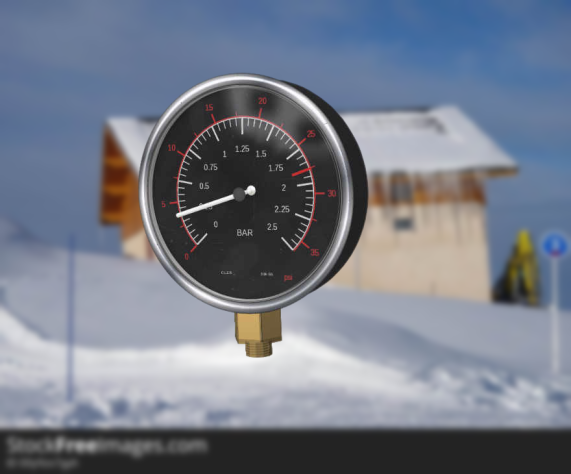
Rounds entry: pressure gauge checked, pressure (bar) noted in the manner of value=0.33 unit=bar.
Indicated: value=0.25 unit=bar
